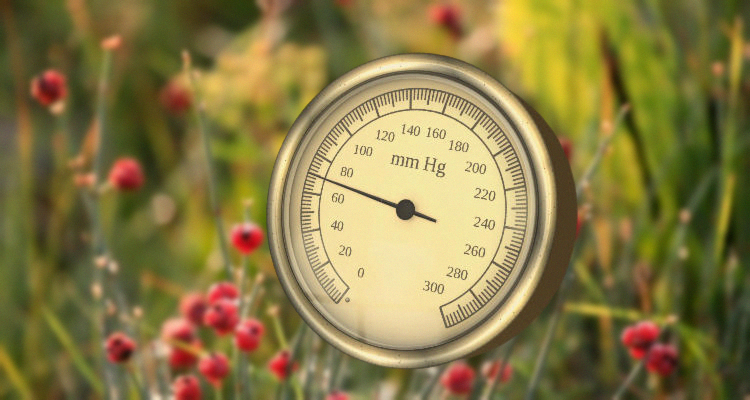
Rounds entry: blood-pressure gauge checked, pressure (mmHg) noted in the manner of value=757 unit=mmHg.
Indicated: value=70 unit=mmHg
